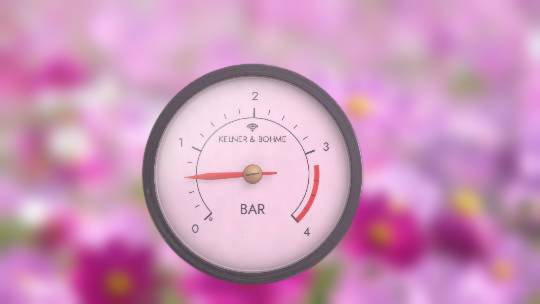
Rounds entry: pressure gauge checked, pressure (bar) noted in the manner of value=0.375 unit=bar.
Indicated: value=0.6 unit=bar
